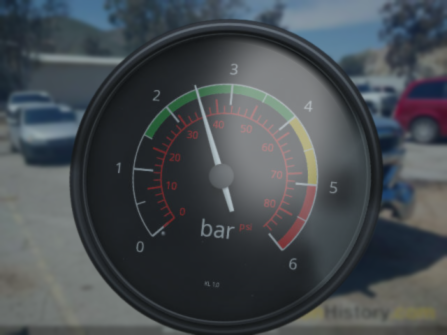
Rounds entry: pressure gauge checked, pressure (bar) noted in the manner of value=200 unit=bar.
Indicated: value=2.5 unit=bar
